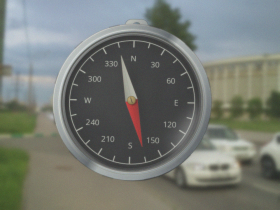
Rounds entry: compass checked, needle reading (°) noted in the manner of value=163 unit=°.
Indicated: value=165 unit=°
